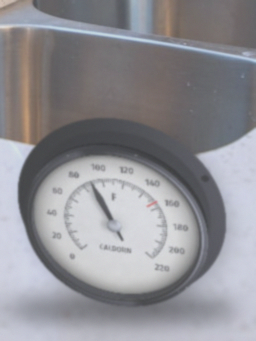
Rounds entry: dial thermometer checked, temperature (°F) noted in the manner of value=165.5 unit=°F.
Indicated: value=90 unit=°F
